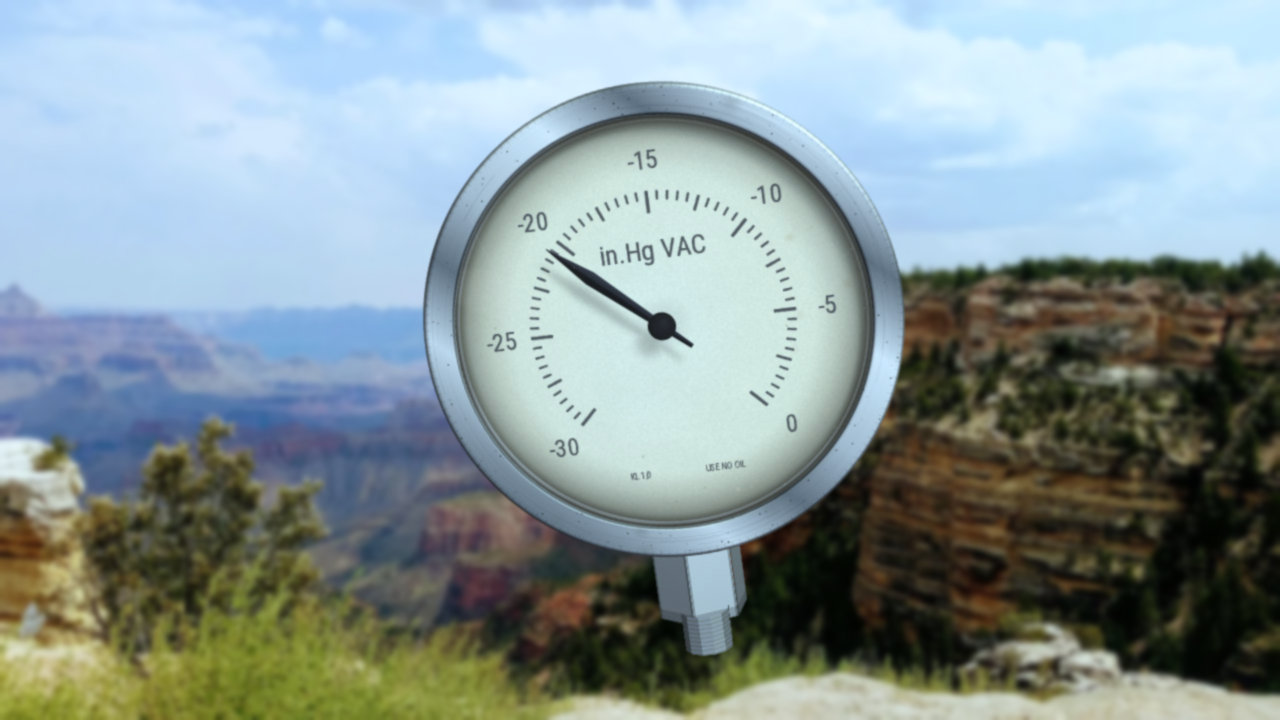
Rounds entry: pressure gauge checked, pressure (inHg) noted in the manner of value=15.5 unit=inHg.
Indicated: value=-20.5 unit=inHg
